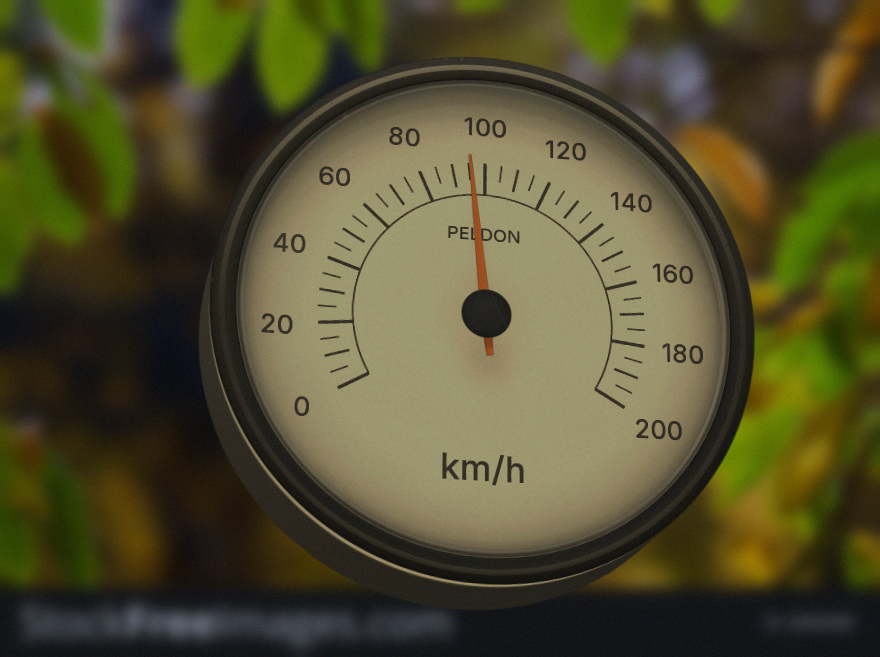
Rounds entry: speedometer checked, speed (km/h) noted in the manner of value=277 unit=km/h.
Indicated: value=95 unit=km/h
